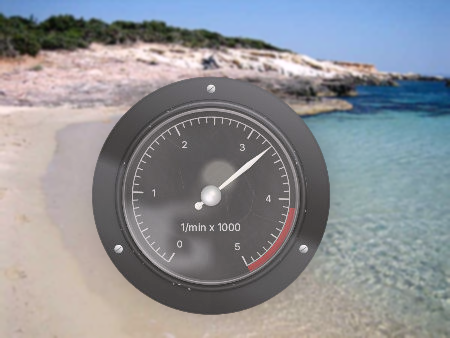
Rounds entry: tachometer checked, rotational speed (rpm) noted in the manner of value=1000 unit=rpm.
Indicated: value=3300 unit=rpm
